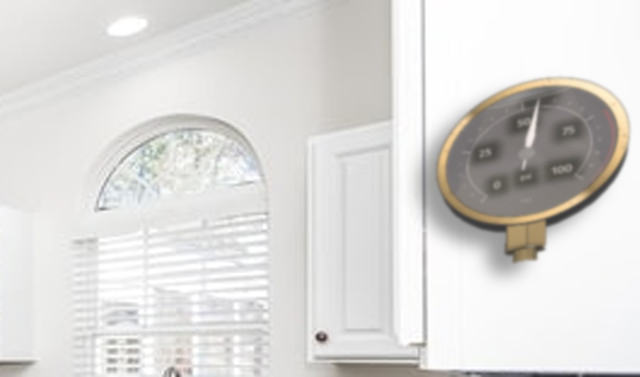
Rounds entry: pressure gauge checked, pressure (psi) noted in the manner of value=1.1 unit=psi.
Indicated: value=55 unit=psi
